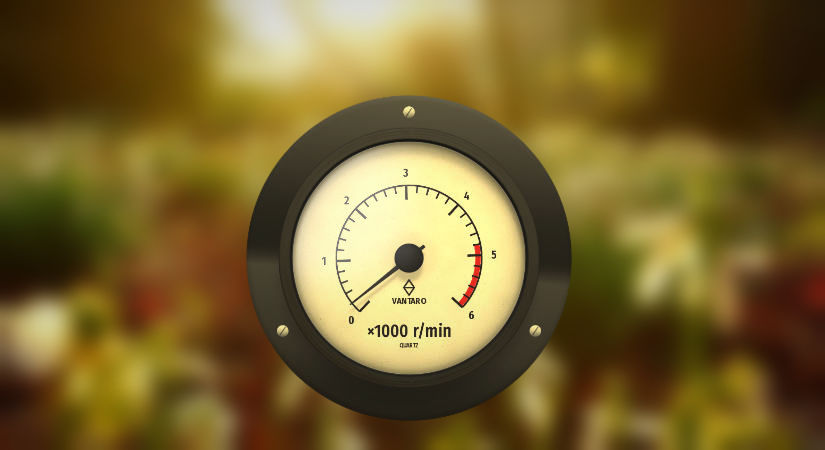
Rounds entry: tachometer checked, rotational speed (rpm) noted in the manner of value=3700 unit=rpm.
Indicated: value=200 unit=rpm
